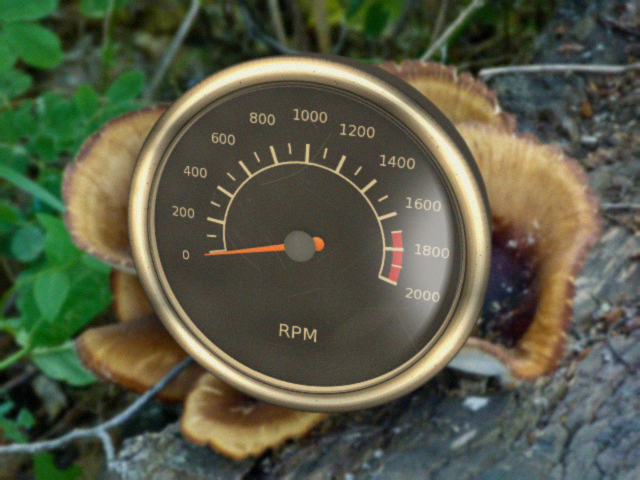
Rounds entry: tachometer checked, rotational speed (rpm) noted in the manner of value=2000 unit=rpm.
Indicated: value=0 unit=rpm
